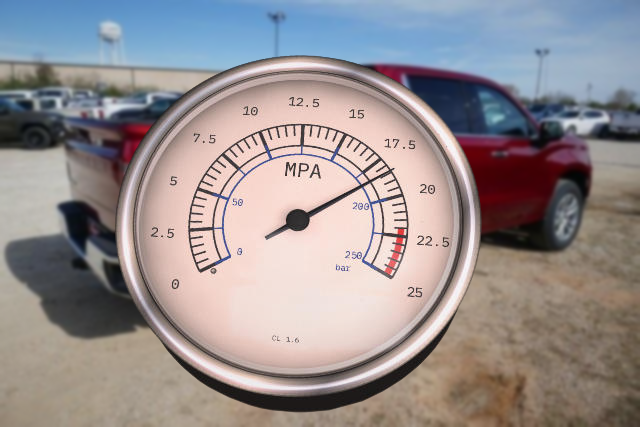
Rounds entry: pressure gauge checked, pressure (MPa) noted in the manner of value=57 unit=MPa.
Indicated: value=18.5 unit=MPa
